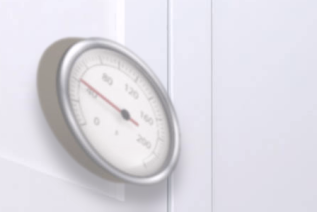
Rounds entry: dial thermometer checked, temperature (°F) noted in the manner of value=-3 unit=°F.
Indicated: value=40 unit=°F
